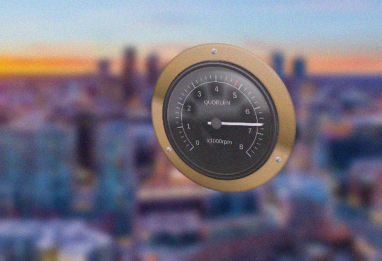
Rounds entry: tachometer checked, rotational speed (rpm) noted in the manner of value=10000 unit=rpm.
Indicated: value=6600 unit=rpm
